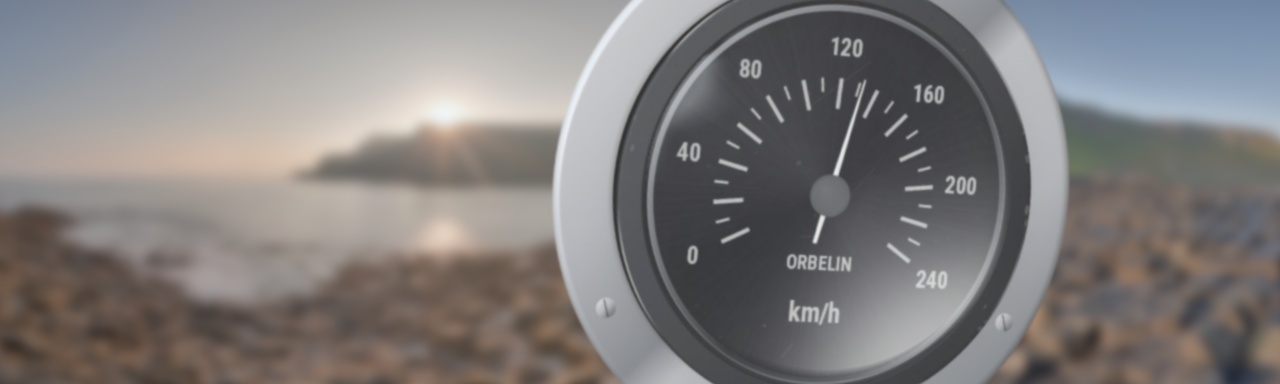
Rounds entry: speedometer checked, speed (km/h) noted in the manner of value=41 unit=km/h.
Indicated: value=130 unit=km/h
